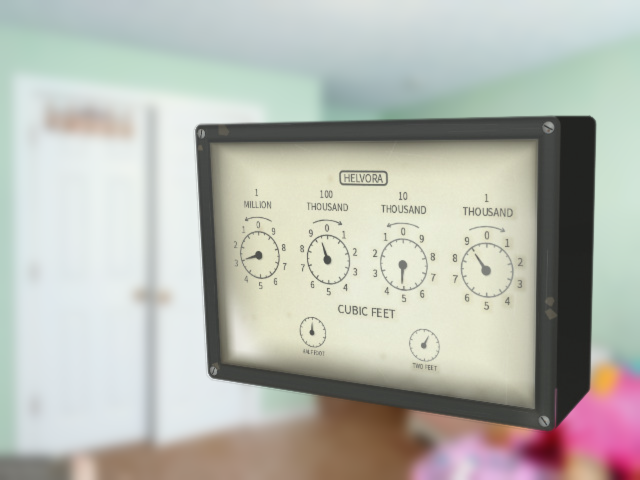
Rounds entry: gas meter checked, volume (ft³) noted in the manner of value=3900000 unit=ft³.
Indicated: value=294900 unit=ft³
